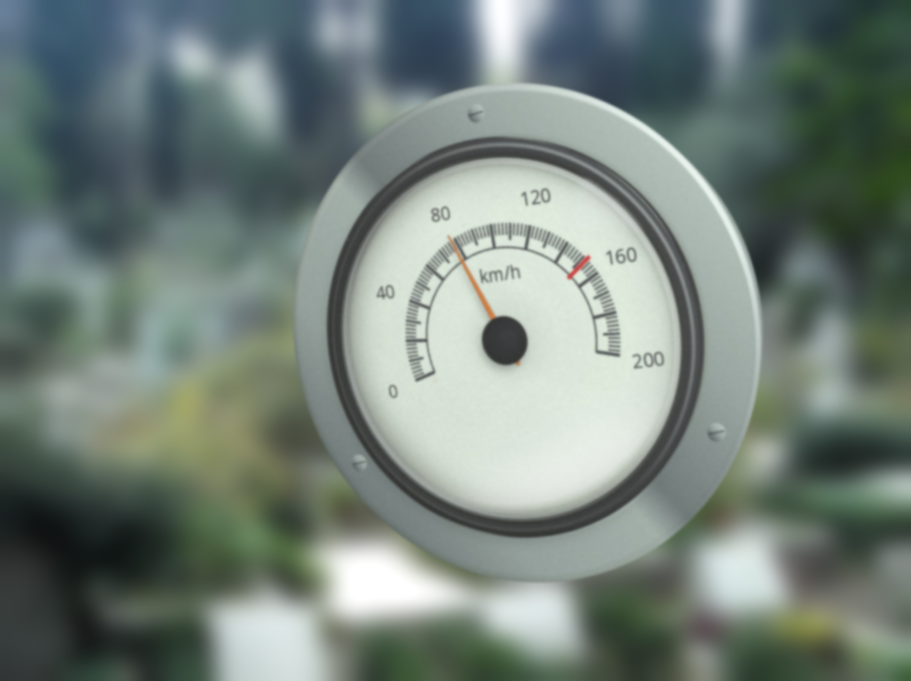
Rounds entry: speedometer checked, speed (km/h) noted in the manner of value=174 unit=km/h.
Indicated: value=80 unit=km/h
